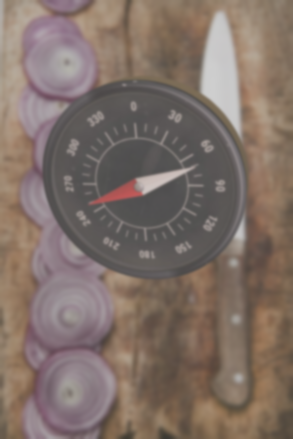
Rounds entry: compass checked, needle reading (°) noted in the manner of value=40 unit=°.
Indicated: value=250 unit=°
